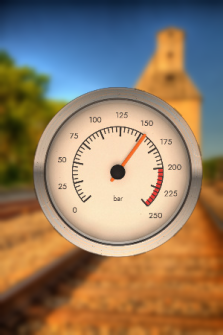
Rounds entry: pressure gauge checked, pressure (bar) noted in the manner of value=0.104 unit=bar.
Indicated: value=155 unit=bar
